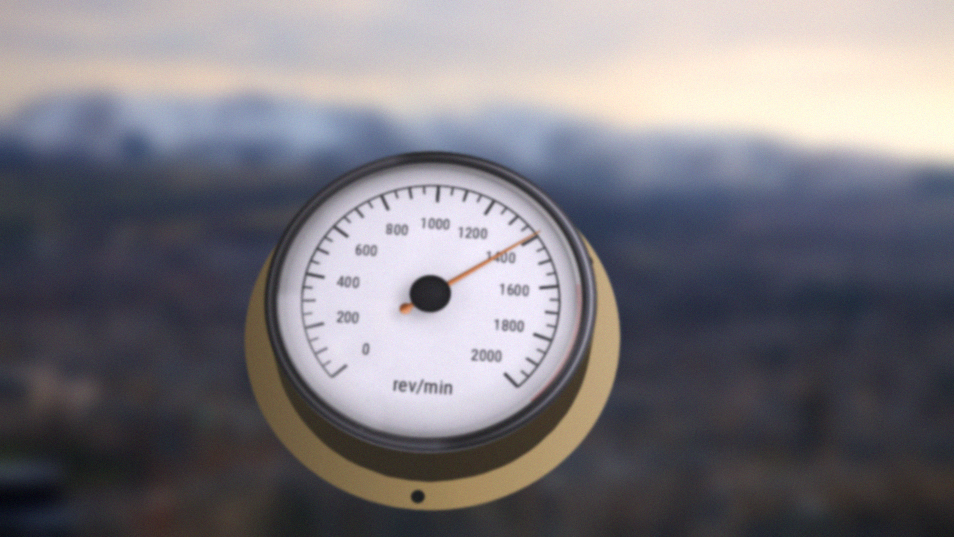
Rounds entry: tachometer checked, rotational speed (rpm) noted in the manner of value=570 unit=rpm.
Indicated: value=1400 unit=rpm
